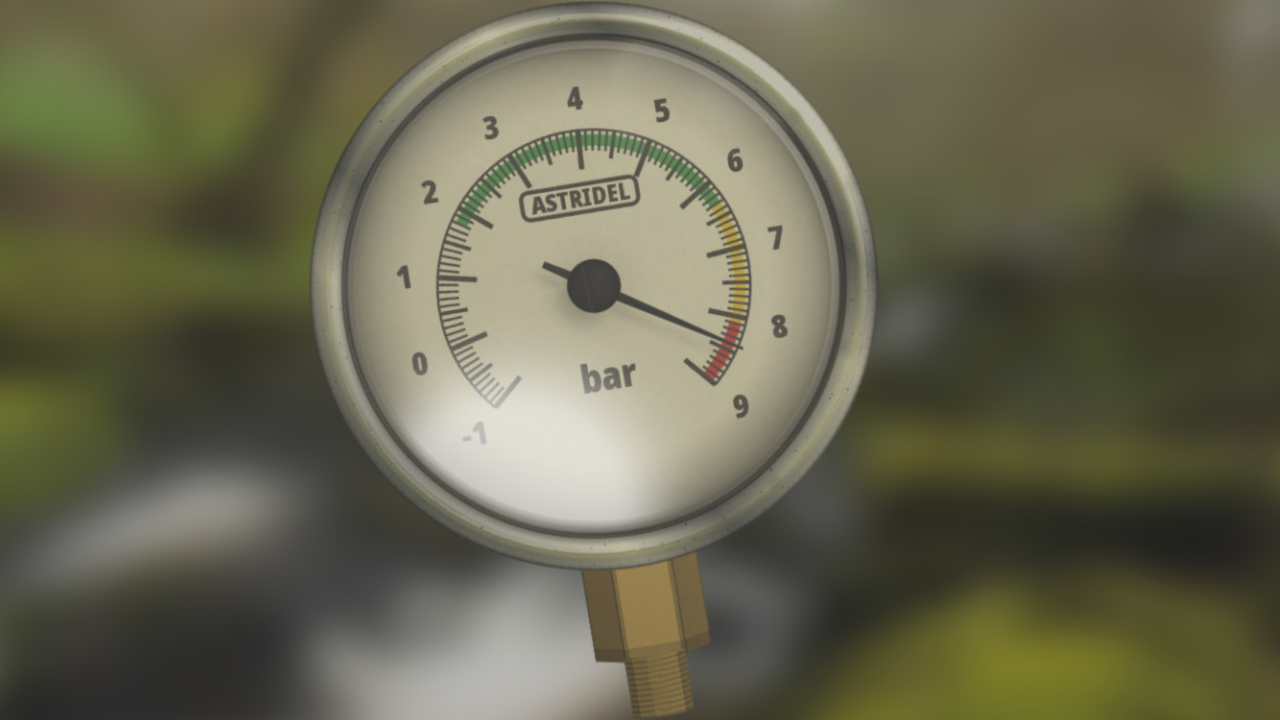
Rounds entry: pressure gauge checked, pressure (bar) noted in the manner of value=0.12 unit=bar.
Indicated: value=8.4 unit=bar
